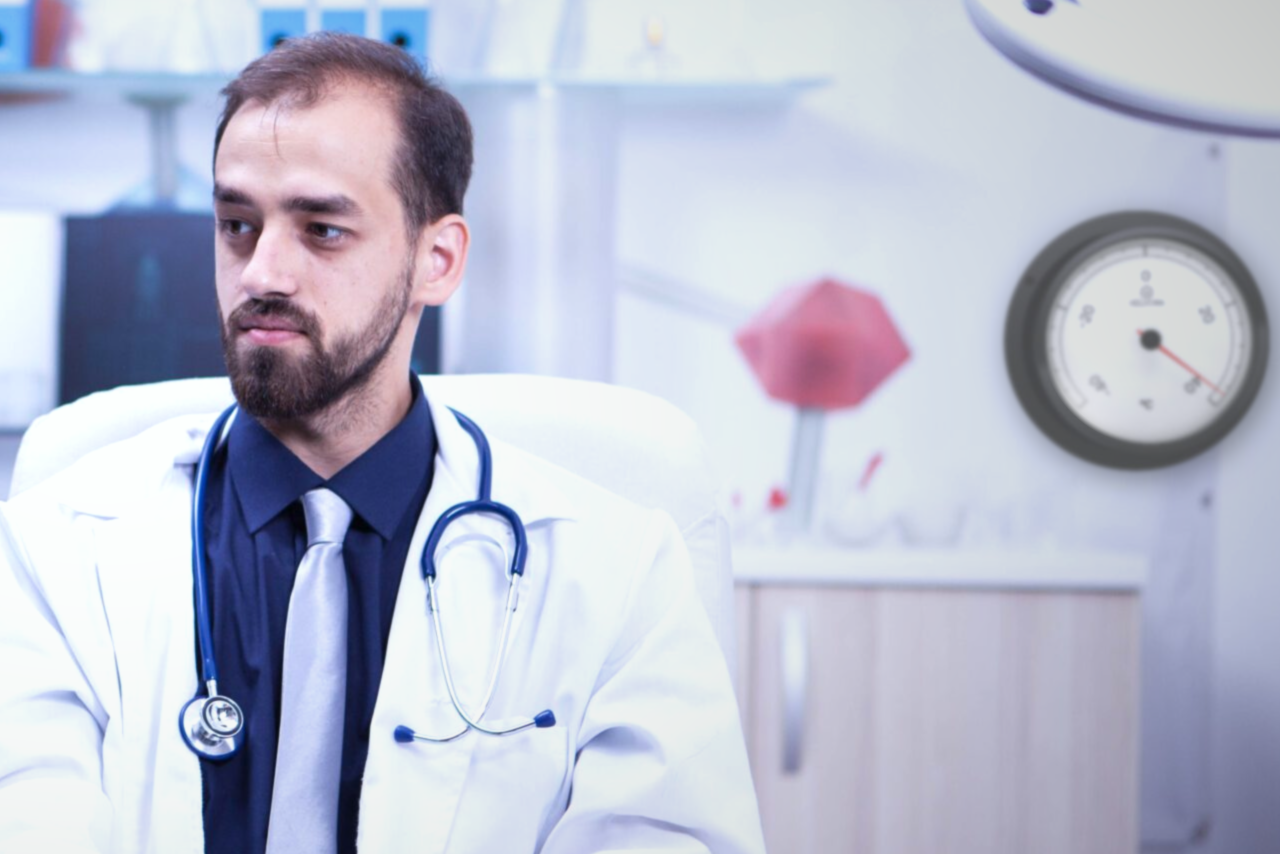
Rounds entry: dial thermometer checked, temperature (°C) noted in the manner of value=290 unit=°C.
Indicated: value=38 unit=°C
